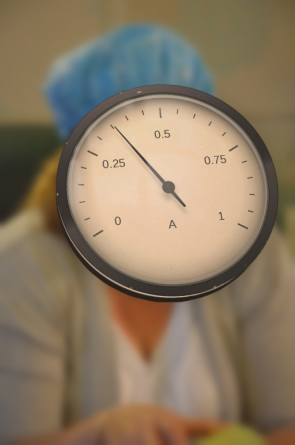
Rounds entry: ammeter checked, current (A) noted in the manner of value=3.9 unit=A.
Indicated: value=0.35 unit=A
